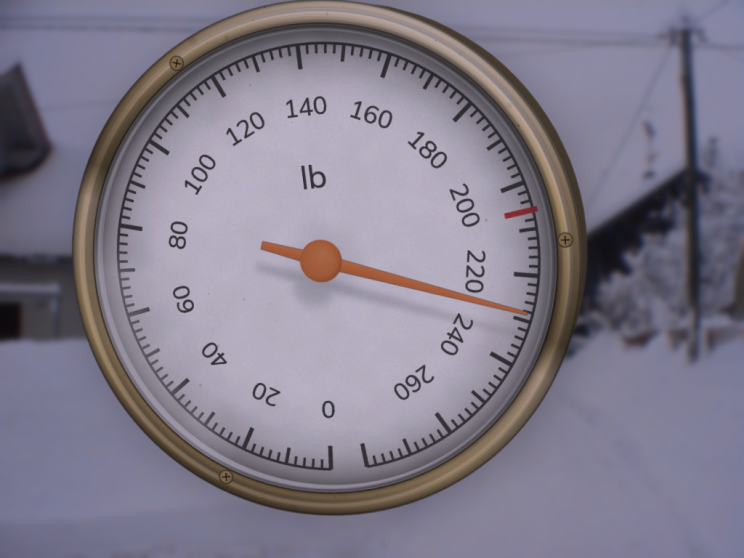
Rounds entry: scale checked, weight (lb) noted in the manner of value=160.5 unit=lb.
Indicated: value=228 unit=lb
